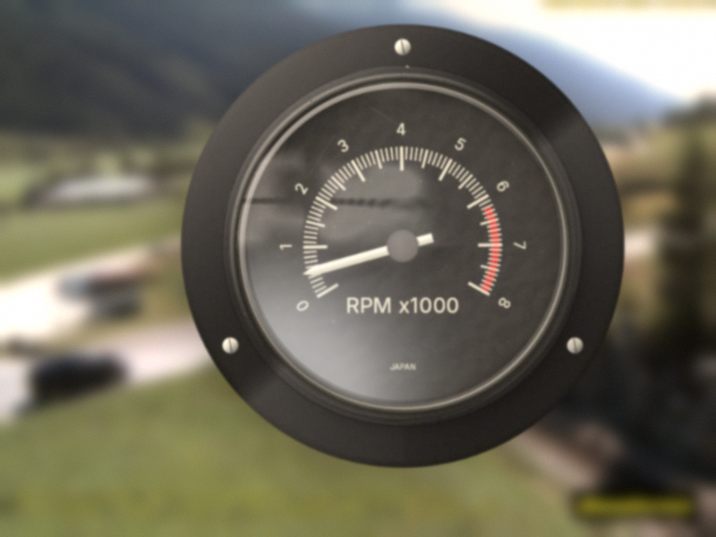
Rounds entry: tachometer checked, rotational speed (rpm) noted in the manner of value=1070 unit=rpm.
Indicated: value=500 unit=rpm
